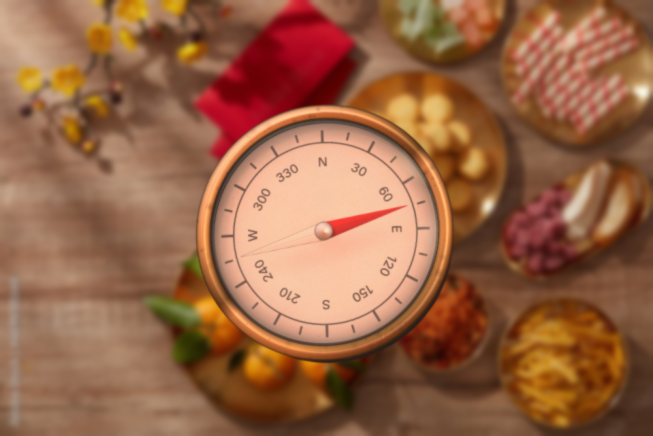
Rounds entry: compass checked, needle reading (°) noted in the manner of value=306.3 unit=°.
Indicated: value=75 unit=°
